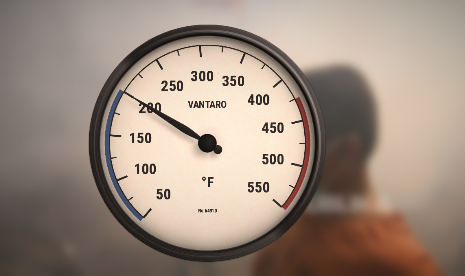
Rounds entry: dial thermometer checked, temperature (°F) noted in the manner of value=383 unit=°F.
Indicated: value=200 unit=°F
